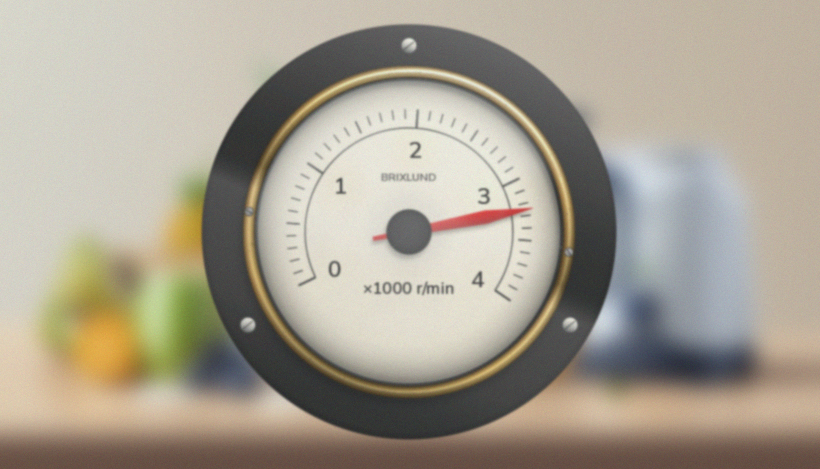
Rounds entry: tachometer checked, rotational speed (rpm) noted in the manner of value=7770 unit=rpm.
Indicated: value=3250 unit=rpm
